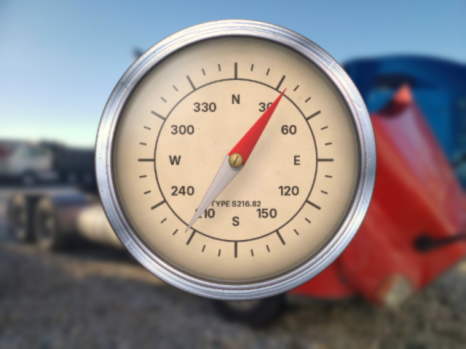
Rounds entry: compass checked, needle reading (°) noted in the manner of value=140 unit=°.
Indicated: value=35 unit=°
